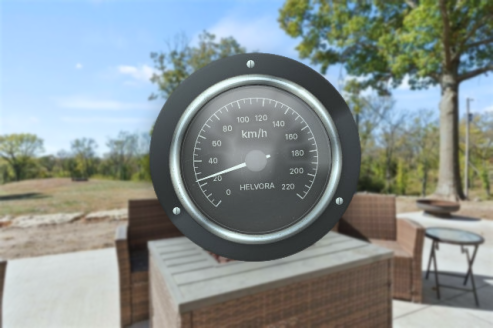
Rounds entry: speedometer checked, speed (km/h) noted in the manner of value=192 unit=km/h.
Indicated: value=25 unit=km/h
